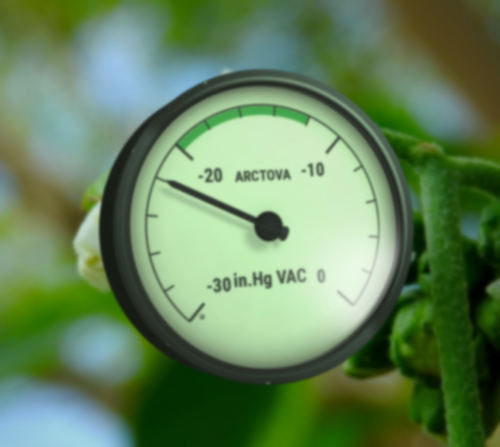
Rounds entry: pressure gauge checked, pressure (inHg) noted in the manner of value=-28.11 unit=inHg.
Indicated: value=-22 unit=inHg
